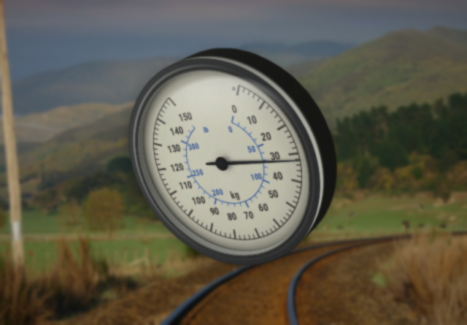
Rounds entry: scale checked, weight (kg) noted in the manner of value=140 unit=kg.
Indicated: value=32 unit=kg
